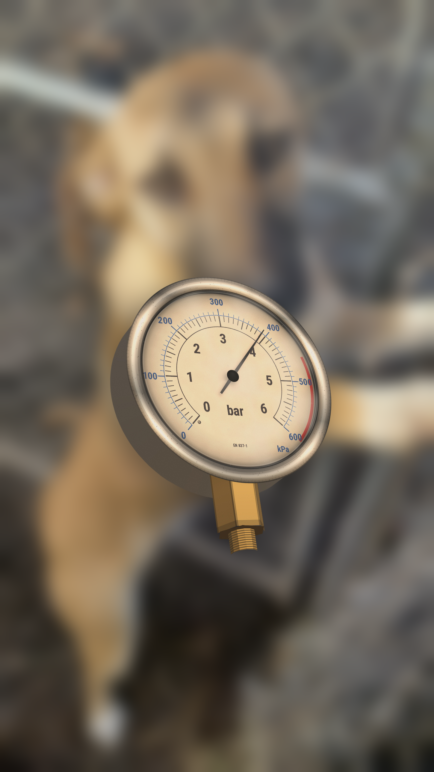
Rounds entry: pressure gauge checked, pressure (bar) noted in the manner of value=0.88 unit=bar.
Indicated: value=3.9 unit=bar
